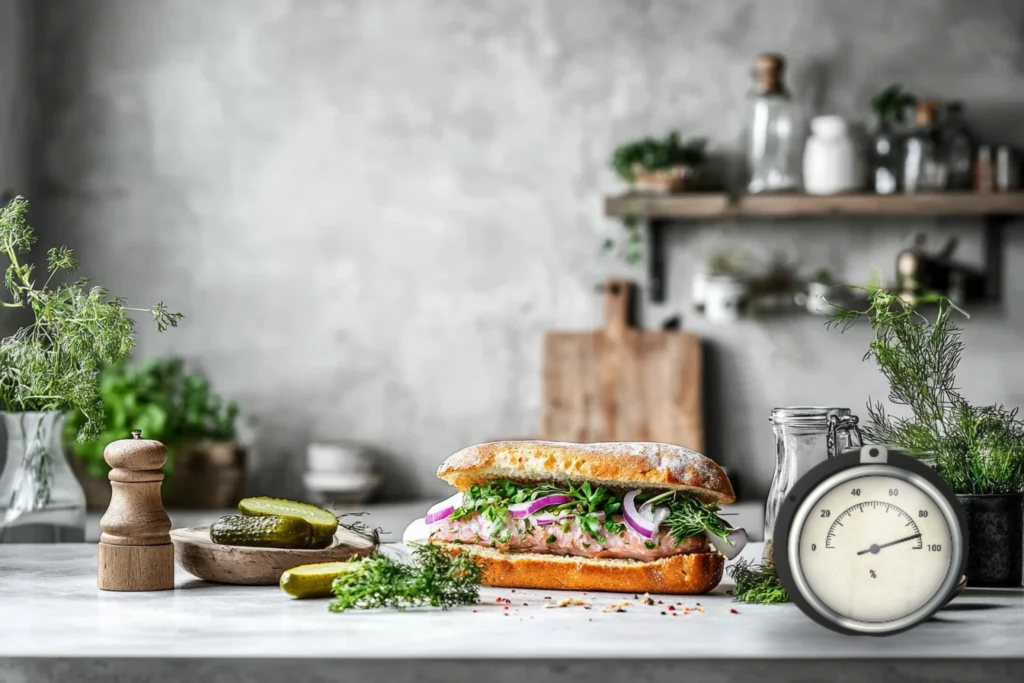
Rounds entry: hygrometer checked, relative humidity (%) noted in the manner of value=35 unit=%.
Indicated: value=90 unit=%
